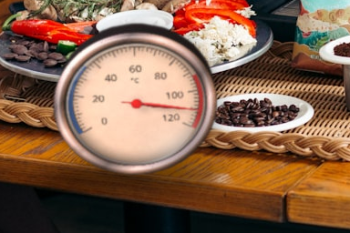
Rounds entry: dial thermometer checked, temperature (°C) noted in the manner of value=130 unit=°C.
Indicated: value=110 unit=°C
